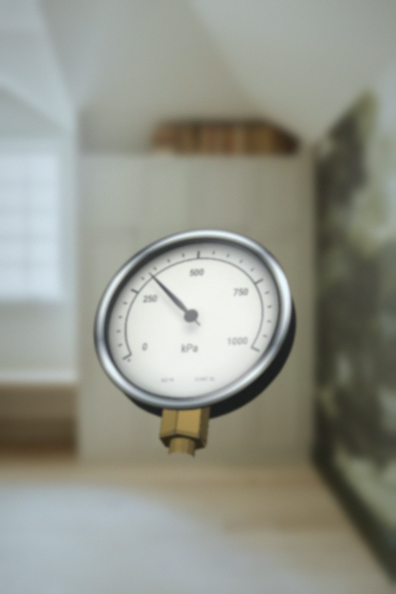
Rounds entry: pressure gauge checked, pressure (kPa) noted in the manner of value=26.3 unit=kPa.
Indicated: value=325 unit=kPa
